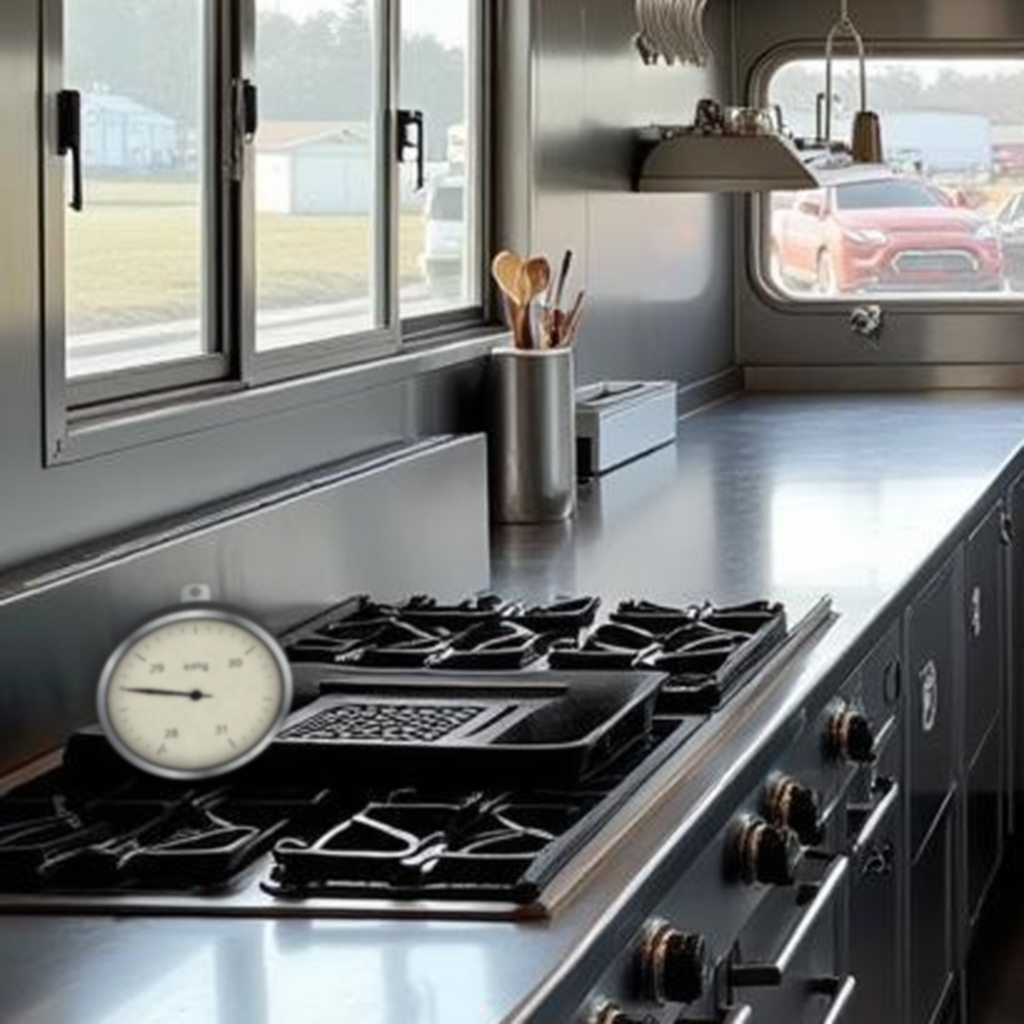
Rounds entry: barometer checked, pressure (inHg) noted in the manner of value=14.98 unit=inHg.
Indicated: value=28.7 unit=inHg
